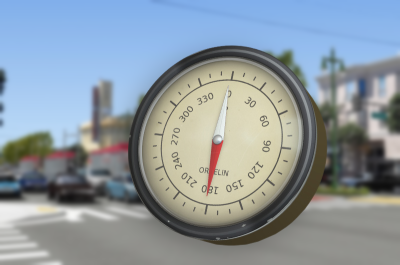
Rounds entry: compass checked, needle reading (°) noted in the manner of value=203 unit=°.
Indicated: value=180 unit=°
